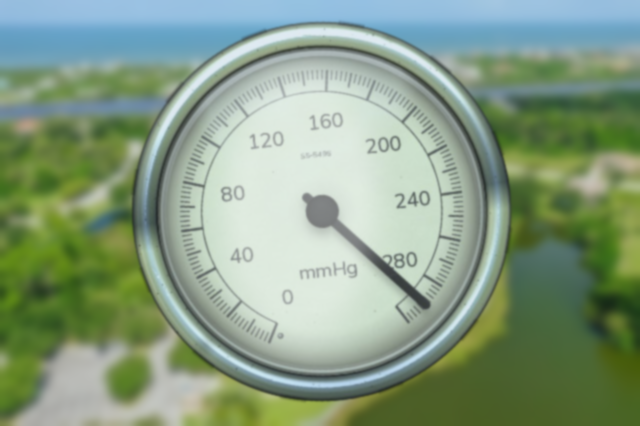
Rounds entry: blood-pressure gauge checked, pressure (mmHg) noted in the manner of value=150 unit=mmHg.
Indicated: value=290 unit=mmHg
